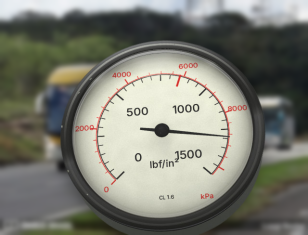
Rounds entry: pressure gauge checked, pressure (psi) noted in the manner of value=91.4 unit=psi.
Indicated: value=1300 unit=psi
